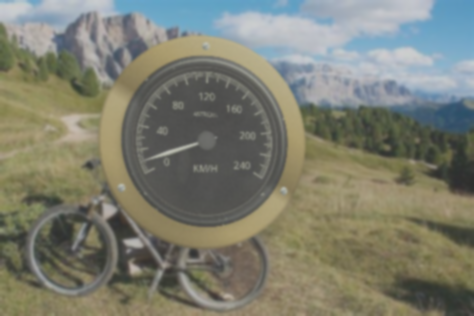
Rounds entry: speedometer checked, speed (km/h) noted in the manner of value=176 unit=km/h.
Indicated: value=10 unit=km/h
